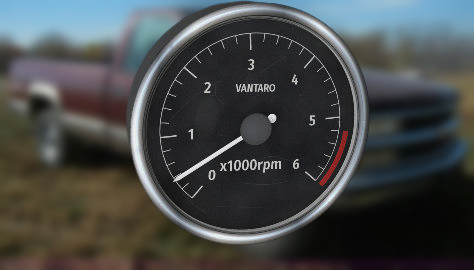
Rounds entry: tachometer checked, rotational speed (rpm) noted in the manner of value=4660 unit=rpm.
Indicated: value=400 unit=rpm
